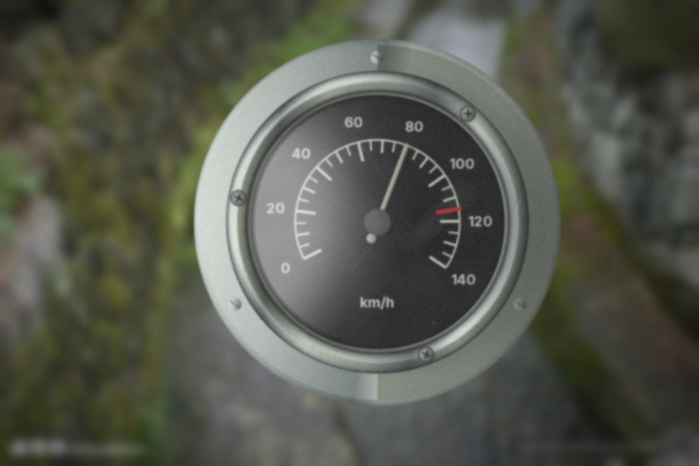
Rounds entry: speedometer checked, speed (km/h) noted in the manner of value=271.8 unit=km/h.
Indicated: value=80 unit=km/h
